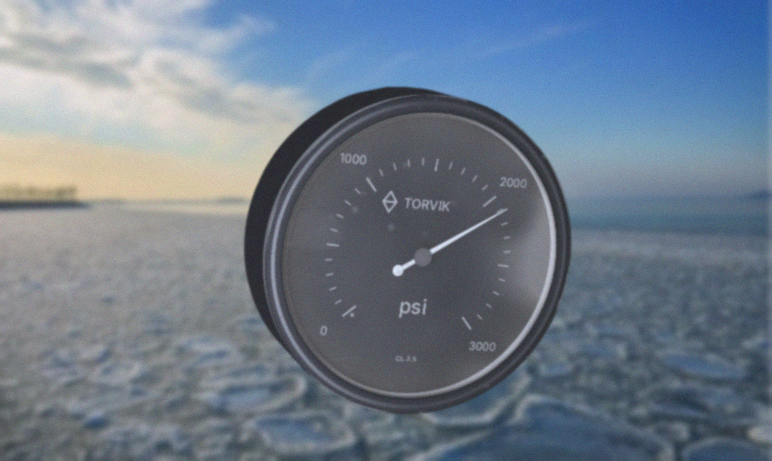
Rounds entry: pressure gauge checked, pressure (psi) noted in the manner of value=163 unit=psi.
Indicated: value=2100 unit=psi
